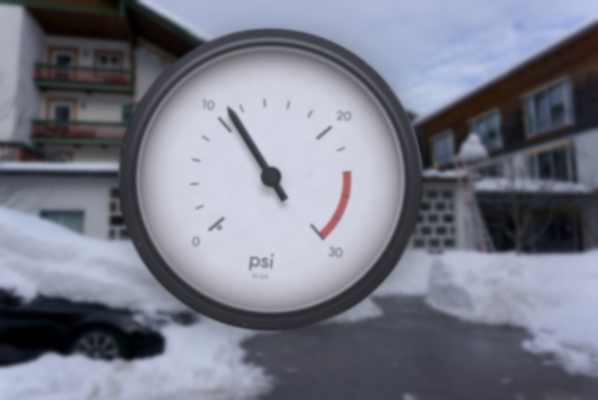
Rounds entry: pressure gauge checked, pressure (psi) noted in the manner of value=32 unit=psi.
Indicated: value=11 unit=psi
